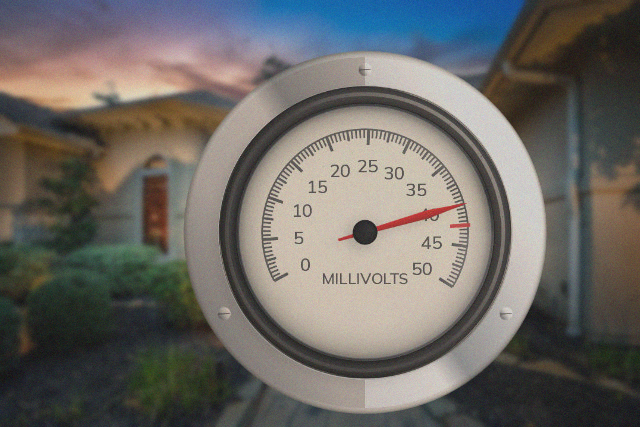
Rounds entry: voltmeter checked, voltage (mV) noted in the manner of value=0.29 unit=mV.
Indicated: value=40 unit=mV
